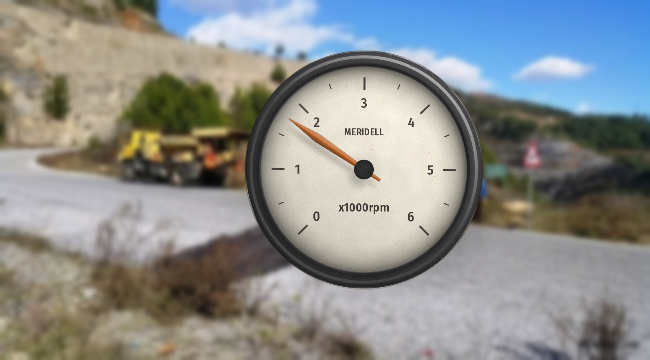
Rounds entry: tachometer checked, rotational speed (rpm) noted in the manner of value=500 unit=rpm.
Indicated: value=1750 unit=rpm
